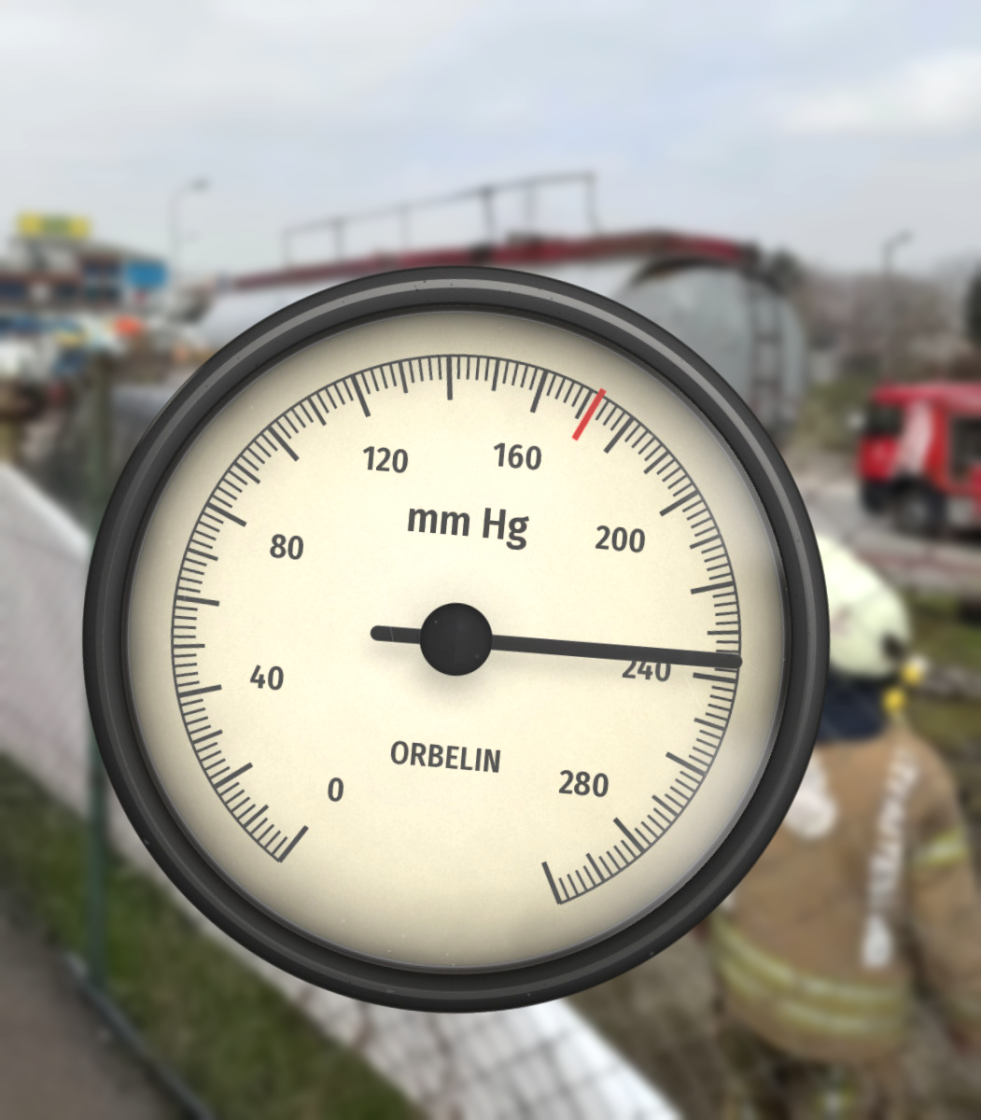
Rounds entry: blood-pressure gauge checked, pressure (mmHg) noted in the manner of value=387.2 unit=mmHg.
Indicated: value=236 unit=mmHg
